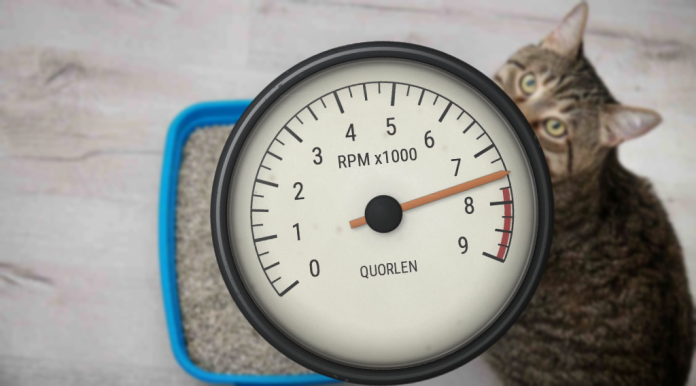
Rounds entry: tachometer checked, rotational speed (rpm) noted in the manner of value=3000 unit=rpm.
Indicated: value=7500 unit=rpm
